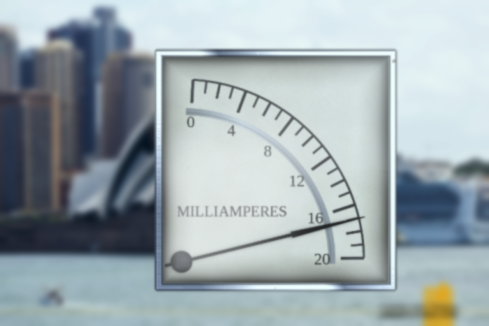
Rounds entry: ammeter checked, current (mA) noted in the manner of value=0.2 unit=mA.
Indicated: value=17 unit=mA
